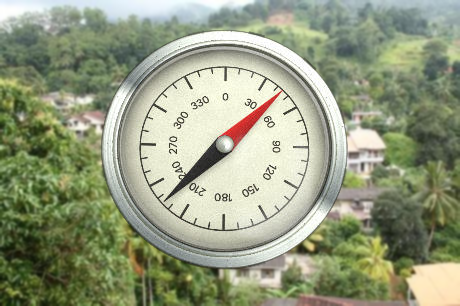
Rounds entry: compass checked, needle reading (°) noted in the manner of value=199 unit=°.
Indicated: value=45 unit=°
